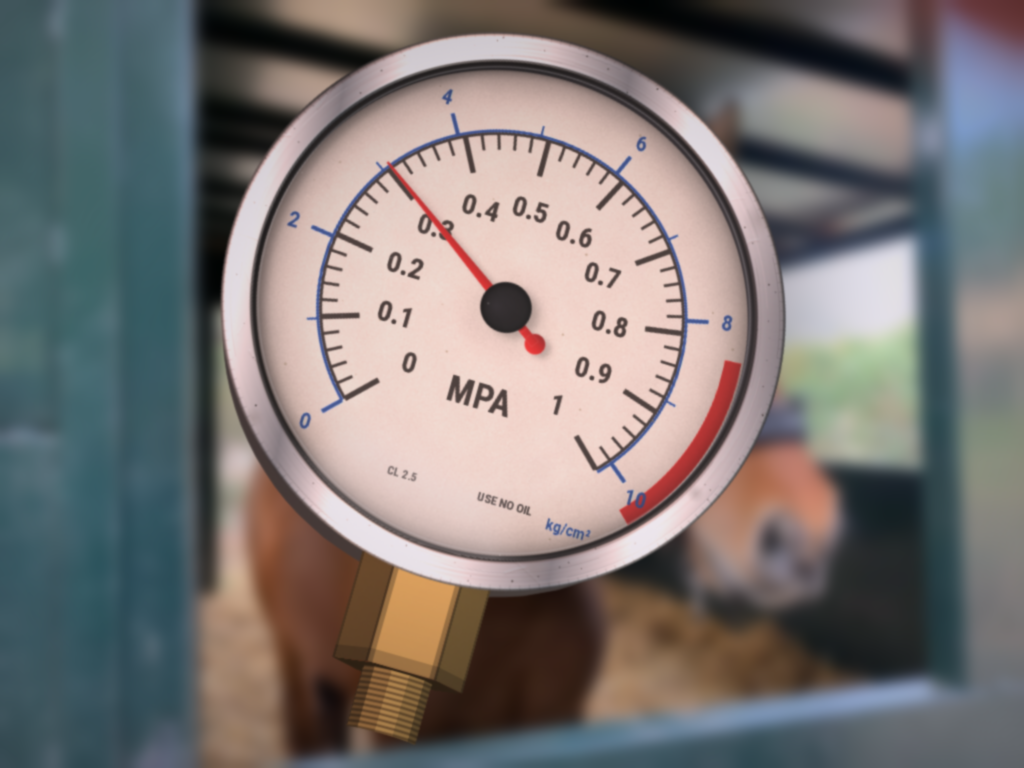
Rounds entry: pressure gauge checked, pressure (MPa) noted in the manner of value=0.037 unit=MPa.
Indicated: value=0.3 unit=MPa
